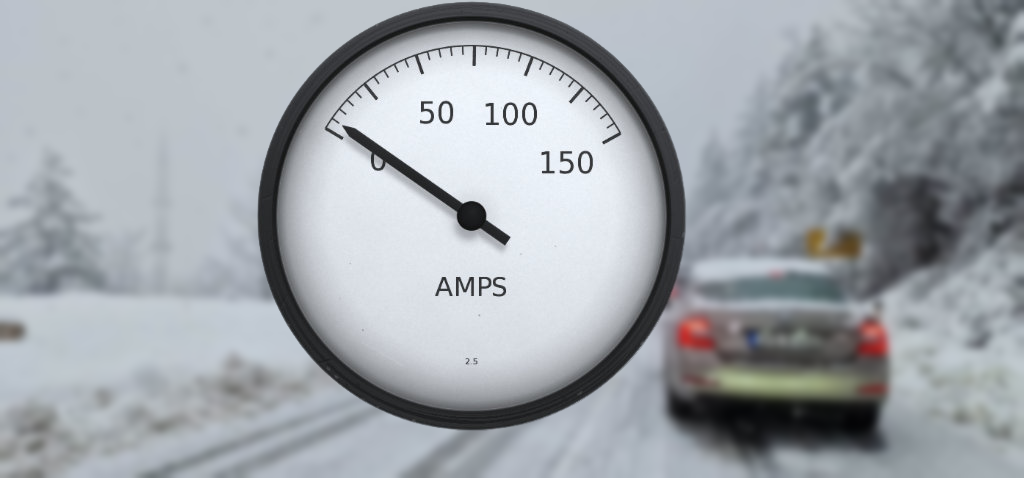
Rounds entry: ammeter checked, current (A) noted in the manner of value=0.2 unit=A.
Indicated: value=5 unit=A
